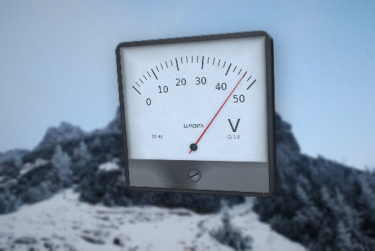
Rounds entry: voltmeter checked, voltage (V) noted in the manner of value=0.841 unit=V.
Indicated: value=46 unit=V
